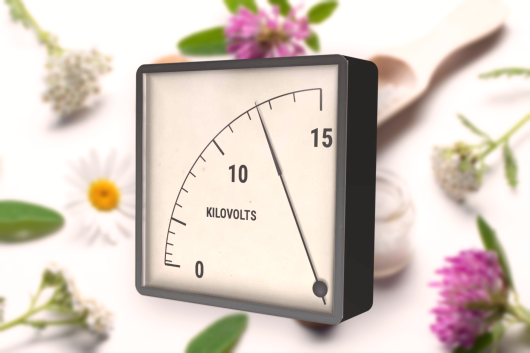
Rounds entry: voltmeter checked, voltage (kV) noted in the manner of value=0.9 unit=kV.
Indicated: value=12.5 unit=kV
